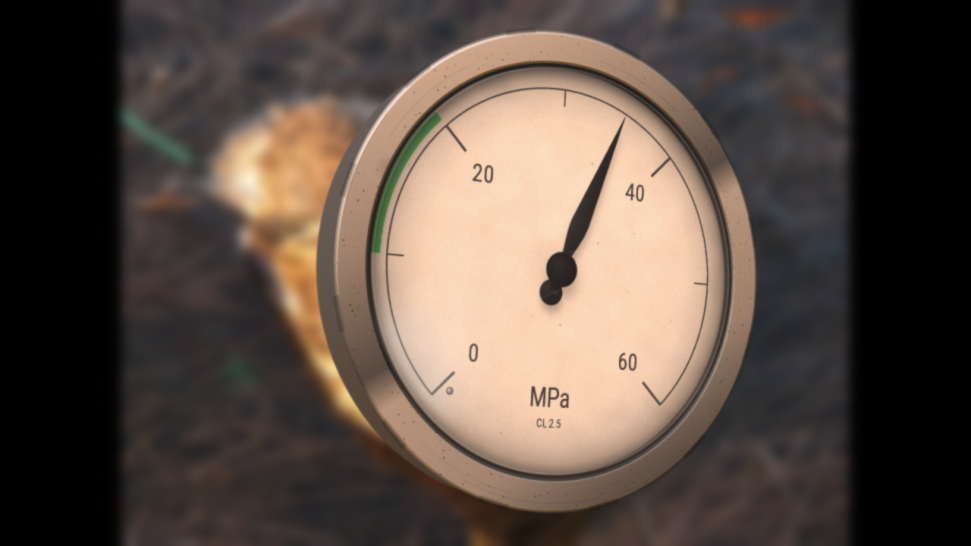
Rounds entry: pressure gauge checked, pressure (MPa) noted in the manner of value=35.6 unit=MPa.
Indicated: value=35 unit=MPa
